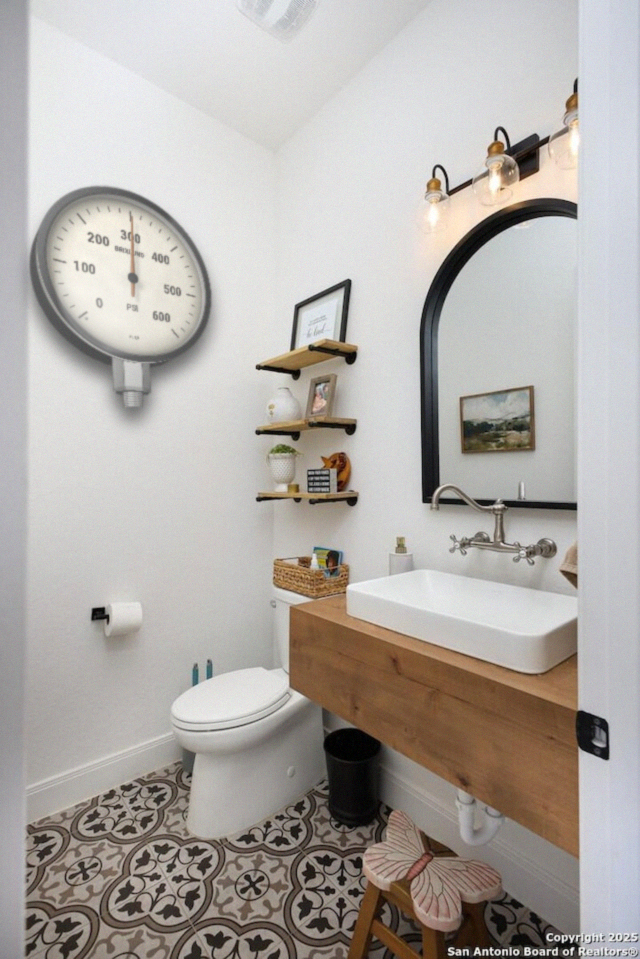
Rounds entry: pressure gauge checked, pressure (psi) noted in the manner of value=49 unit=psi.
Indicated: value=300 unit=psi
